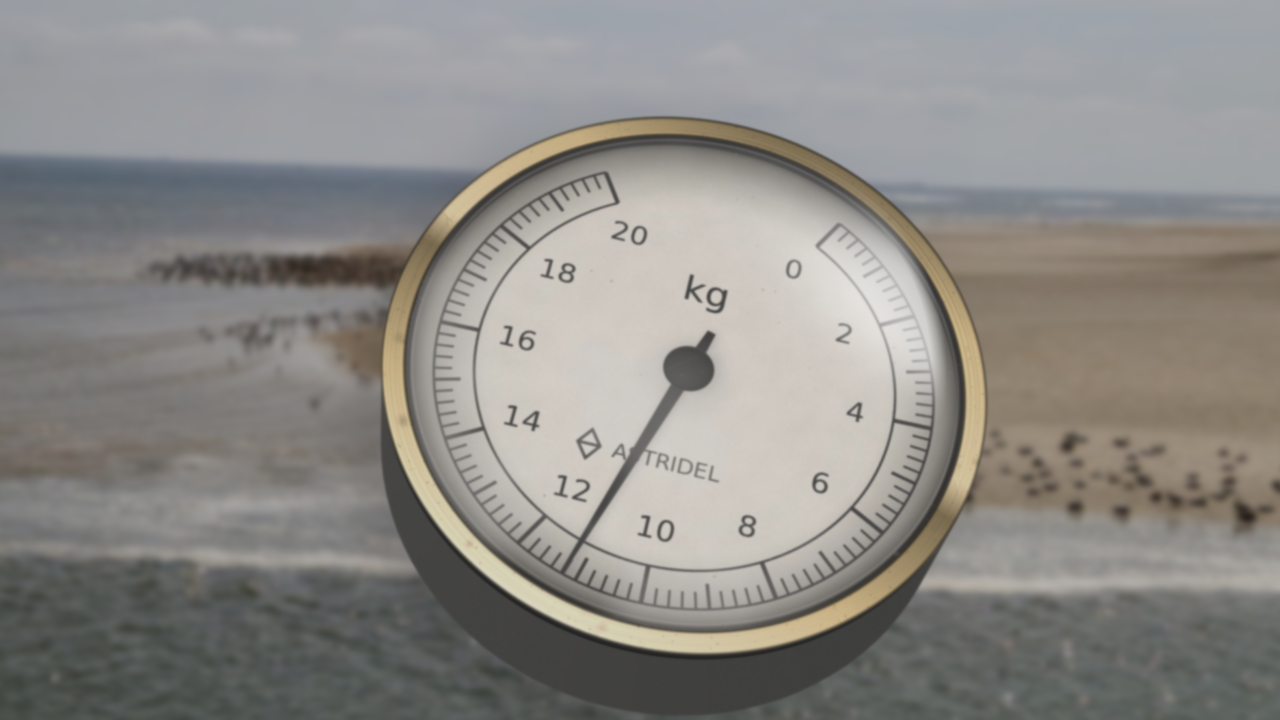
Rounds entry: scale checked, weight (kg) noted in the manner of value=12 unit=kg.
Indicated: value=11.2 unit=kg
